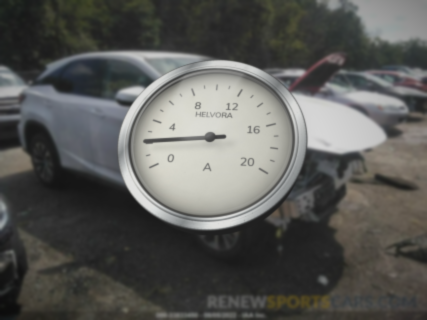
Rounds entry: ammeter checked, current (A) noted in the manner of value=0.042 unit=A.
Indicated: value=2 unit=A
